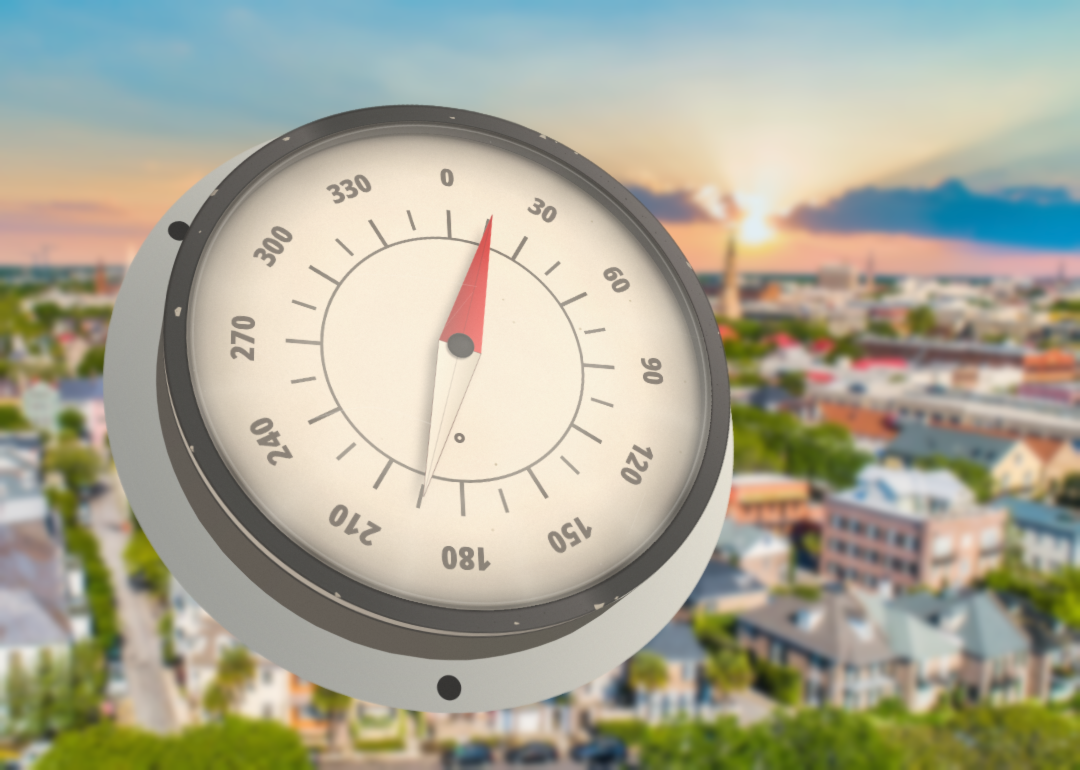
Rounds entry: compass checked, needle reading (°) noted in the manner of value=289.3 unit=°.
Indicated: value=15 unit=°
